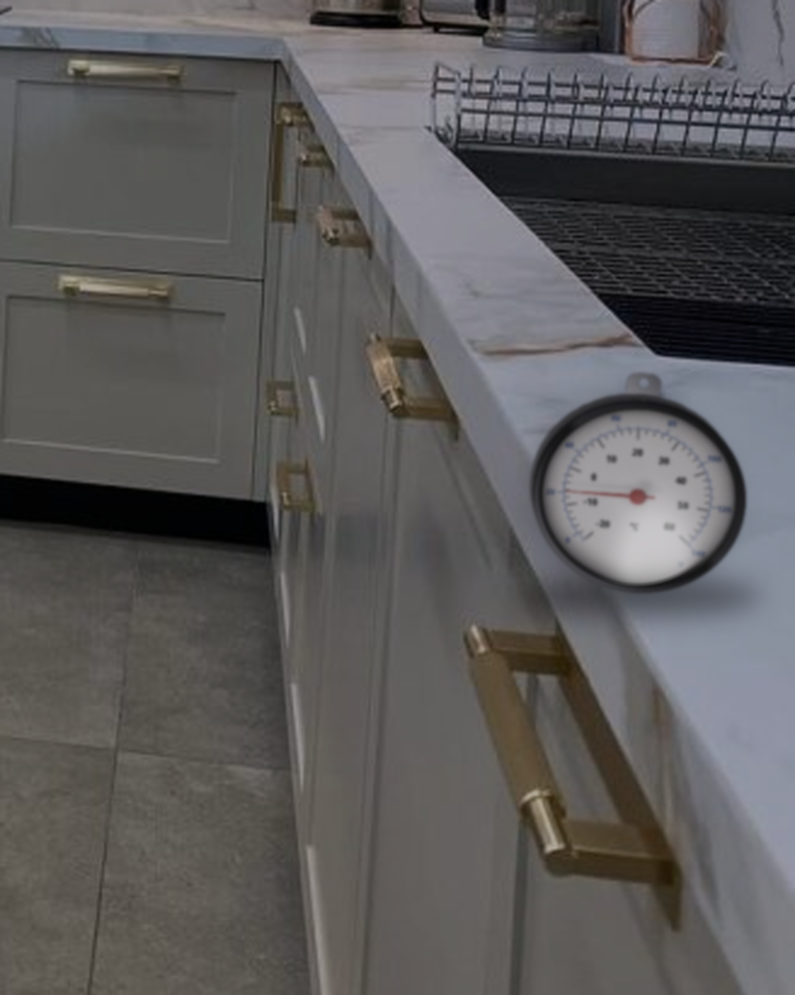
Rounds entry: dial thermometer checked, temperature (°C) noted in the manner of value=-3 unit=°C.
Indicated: value=-6 unit=°C
